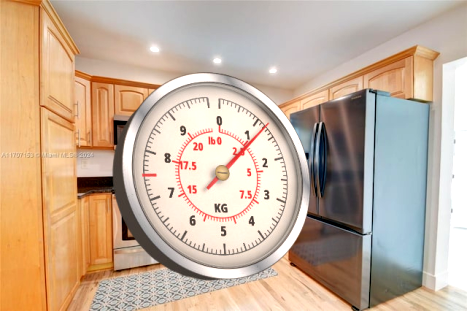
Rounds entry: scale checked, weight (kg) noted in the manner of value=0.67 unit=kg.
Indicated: value=1.2 unit=kg
